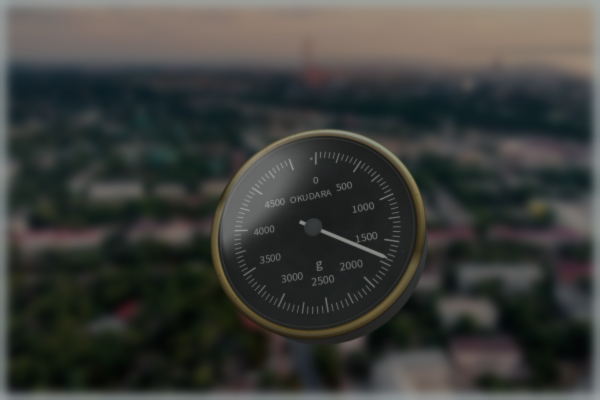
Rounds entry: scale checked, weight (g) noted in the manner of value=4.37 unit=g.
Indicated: value=1700 unit=g
